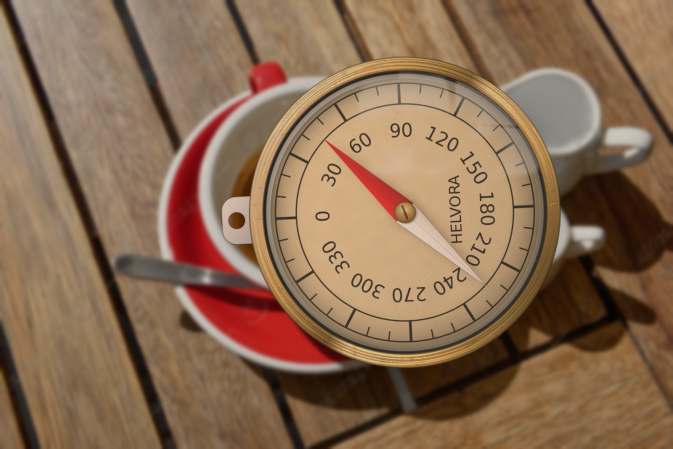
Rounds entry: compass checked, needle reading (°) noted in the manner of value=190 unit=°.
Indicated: value=45 unit=°
